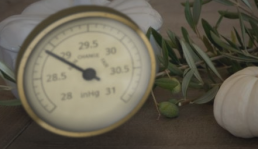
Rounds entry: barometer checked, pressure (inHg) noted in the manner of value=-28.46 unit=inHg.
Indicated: value=28.9 unit=inHg
